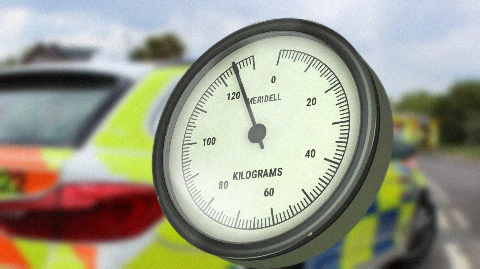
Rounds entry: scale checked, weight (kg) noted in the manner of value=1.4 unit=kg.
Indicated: value=125 unit=kg
